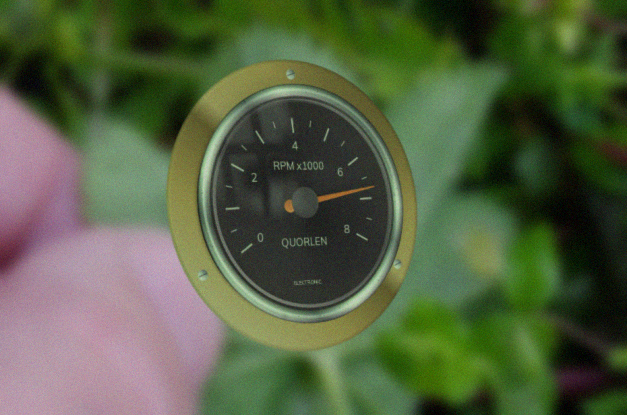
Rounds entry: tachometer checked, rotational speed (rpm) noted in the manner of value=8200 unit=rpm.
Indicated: value=6750 unit=rpm
